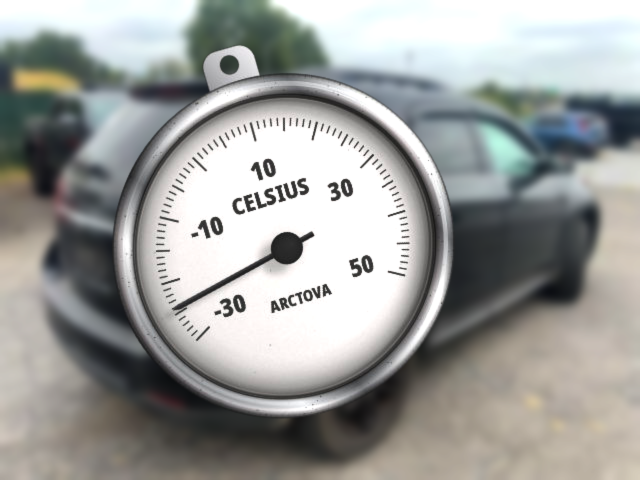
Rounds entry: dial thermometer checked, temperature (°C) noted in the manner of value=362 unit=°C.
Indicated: value=-24 unit=°C
